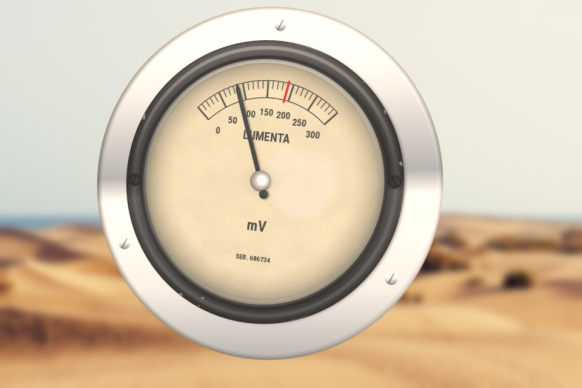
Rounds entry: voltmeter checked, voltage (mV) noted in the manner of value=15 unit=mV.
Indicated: value=90 unit=mV
